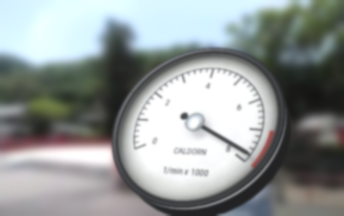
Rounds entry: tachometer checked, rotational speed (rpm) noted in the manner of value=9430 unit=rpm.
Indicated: value=7800 unit=rpm
